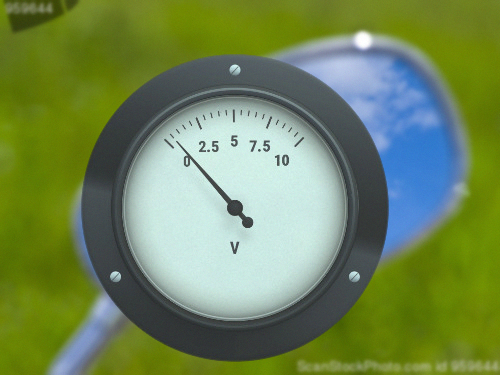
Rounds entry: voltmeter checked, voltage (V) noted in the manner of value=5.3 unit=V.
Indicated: value=0.5 unit=V
